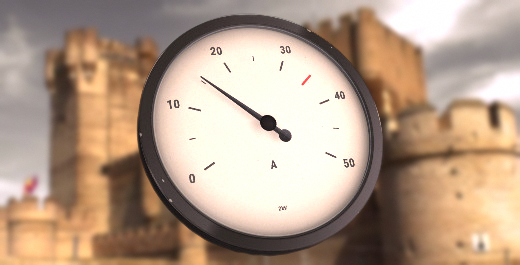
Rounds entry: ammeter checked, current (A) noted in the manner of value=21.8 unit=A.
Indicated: value=15 unit=A
